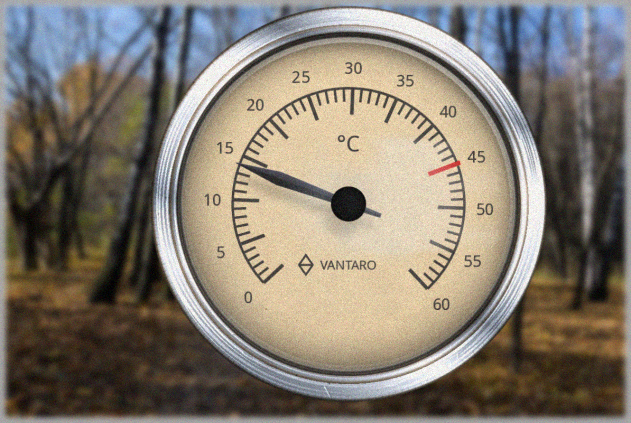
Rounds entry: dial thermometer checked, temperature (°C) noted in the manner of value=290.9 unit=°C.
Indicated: value=14 unit=°C
